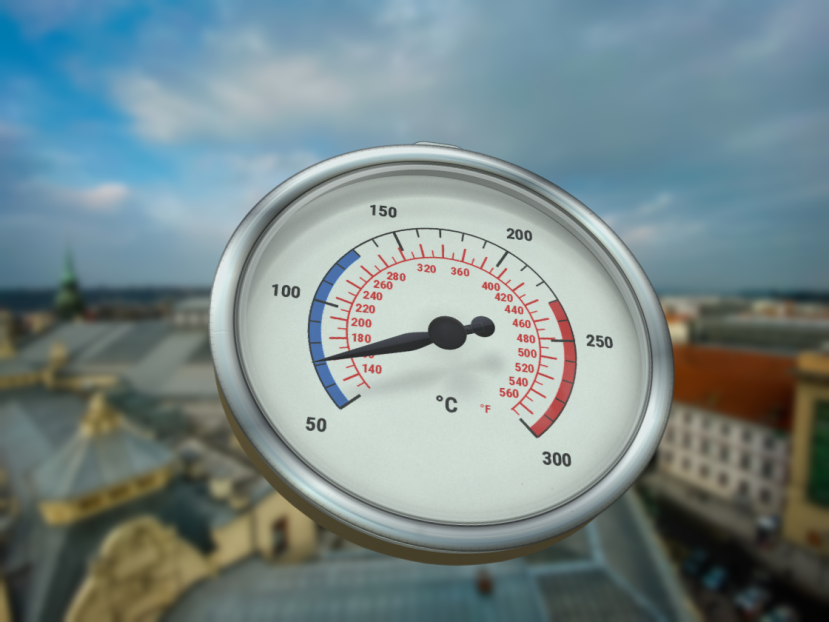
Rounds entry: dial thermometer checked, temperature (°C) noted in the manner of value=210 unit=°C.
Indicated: value=70 unit=°C
